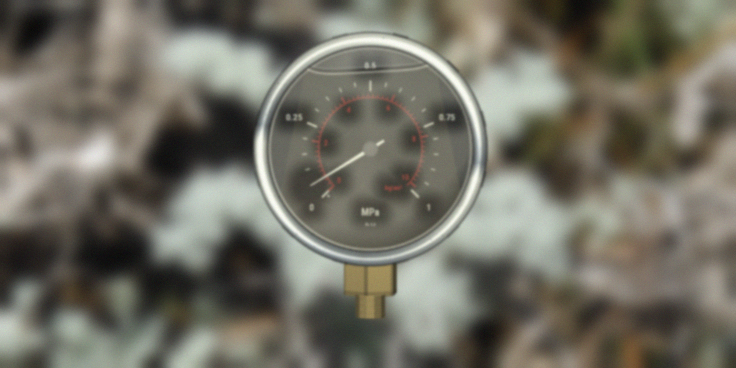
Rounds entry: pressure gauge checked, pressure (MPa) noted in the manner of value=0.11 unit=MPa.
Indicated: value=0.05 unit=MPa
